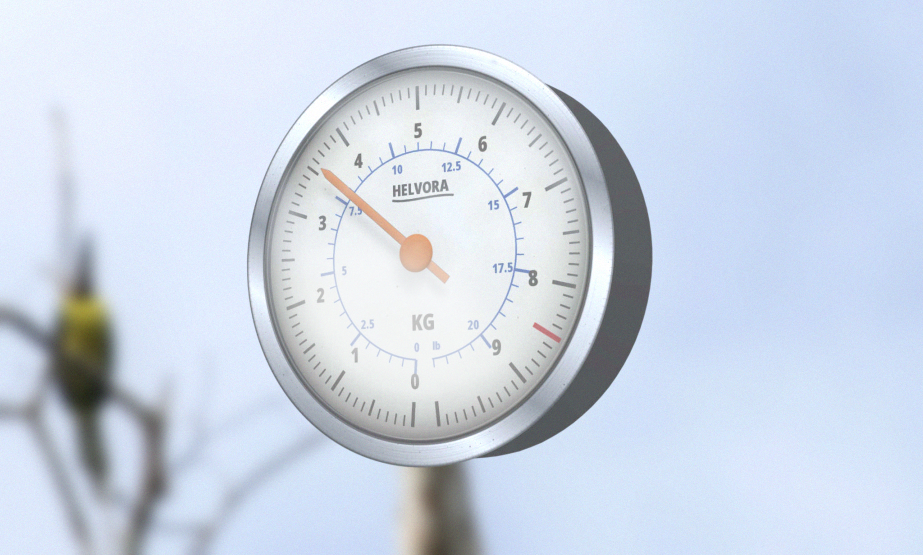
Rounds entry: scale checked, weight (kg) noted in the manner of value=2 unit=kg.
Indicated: value=3.6 unit=kg
